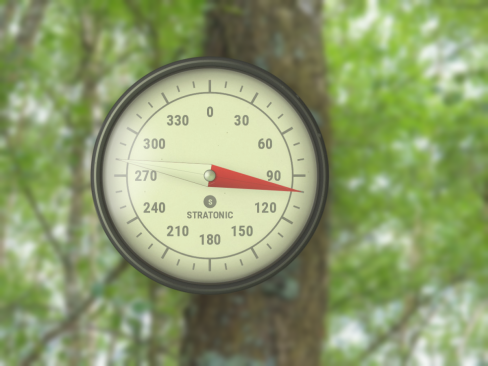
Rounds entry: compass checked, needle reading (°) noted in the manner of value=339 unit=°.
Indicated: value=100 unit=°
